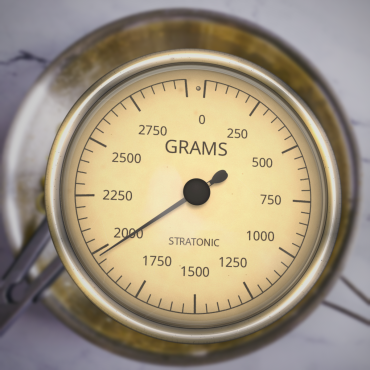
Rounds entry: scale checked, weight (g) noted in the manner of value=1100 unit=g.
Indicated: value=1975 unit=g
